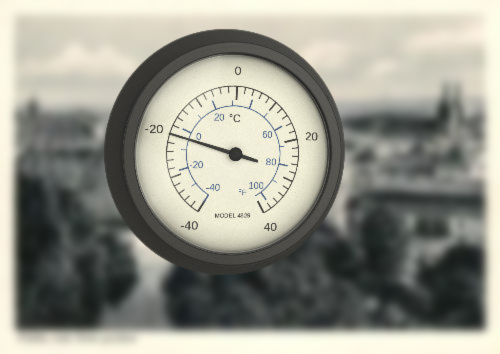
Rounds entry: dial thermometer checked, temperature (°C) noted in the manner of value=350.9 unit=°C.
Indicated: value=-20 unit=°C
